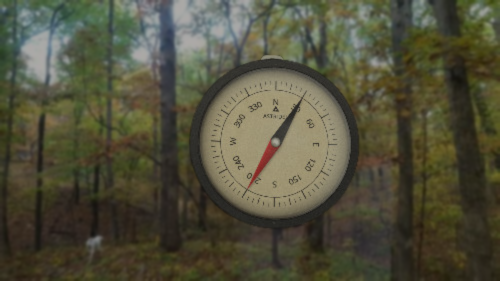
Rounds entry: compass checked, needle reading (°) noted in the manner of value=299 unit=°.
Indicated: value=210 unit=°
